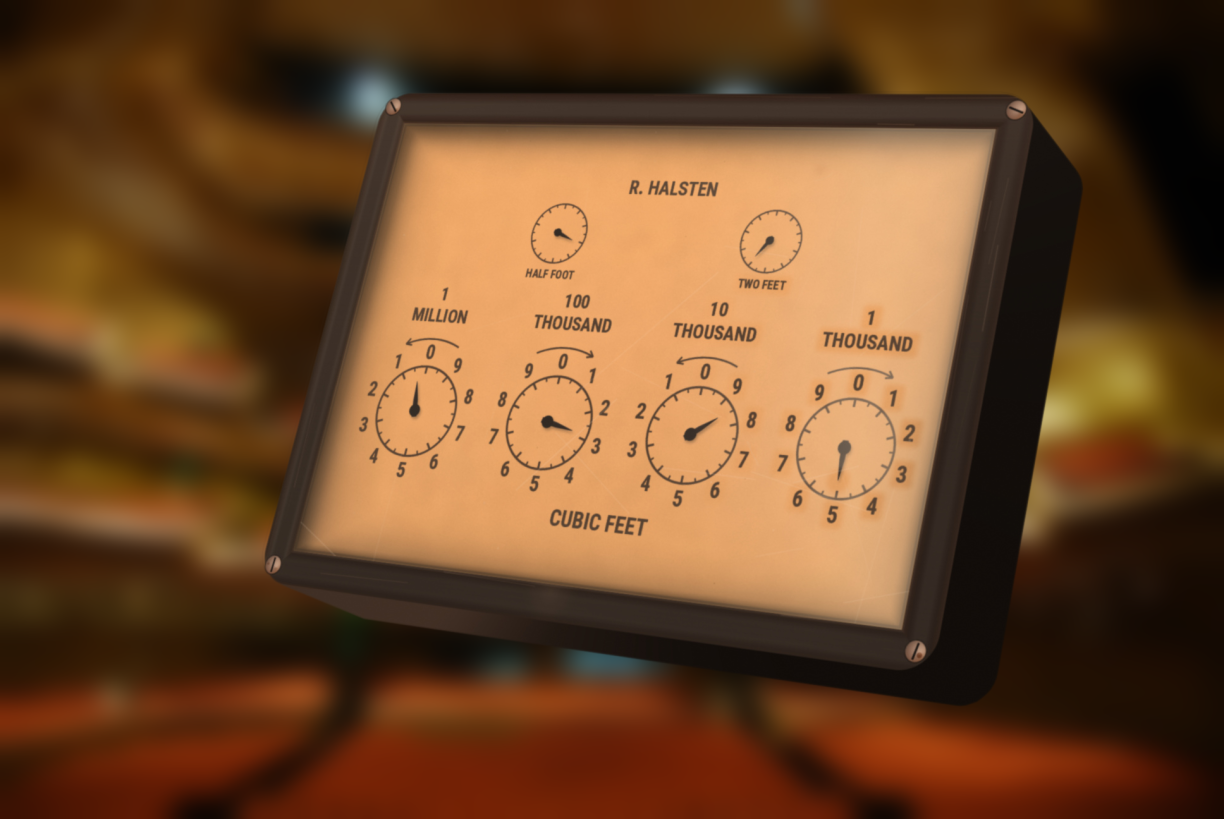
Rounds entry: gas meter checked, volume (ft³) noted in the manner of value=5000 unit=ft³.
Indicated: value=28500 unit=ft³
